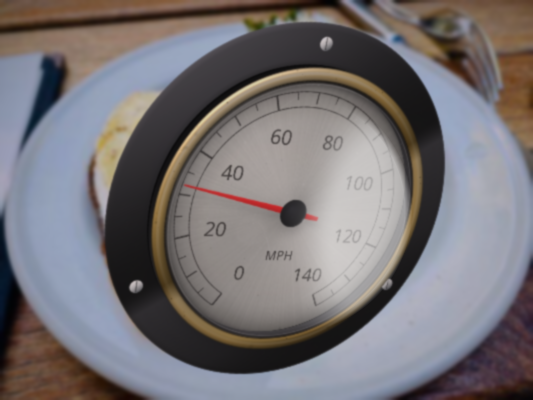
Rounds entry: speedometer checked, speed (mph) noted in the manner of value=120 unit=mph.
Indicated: value=32.5 unit=mph
